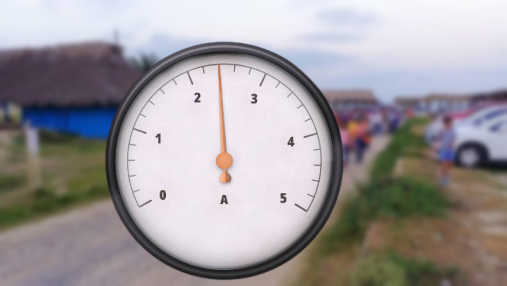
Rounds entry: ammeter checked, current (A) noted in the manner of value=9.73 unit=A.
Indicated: value=2.4 unit=A
